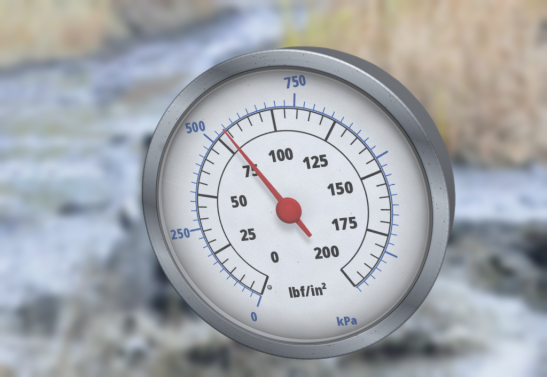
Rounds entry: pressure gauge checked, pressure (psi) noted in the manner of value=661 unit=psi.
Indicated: value=80 unit=psi
